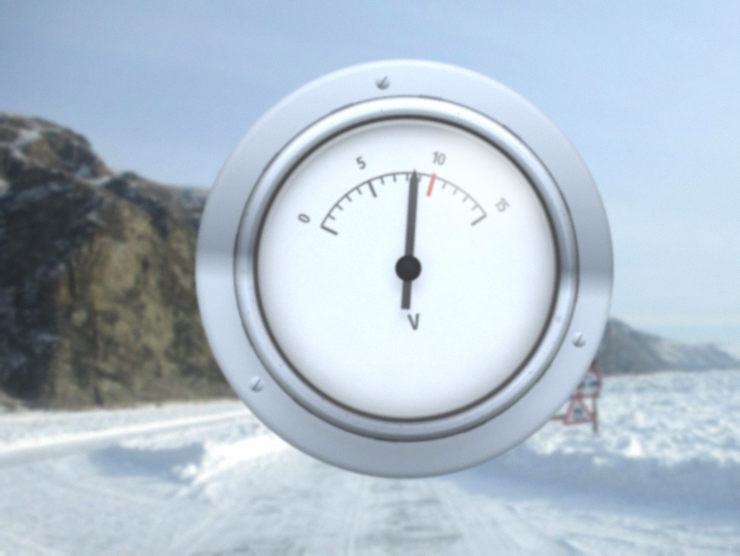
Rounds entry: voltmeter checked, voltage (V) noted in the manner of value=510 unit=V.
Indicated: value=8.5 unit=V
